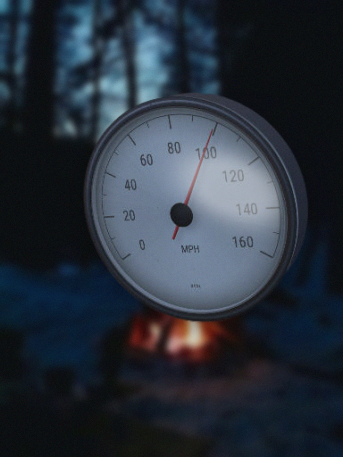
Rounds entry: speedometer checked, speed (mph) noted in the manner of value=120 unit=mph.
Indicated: value=100 unit=mph
